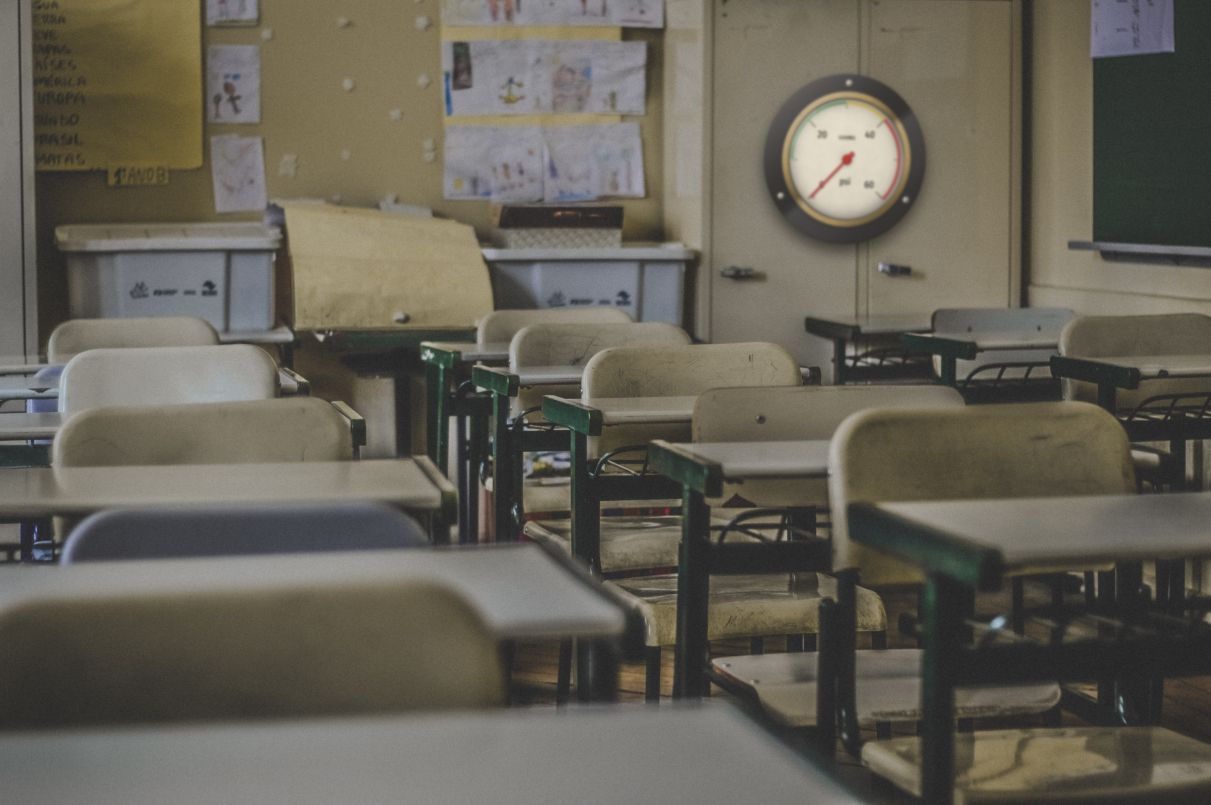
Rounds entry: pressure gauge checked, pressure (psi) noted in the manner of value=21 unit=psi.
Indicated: value=0 unit=psi
